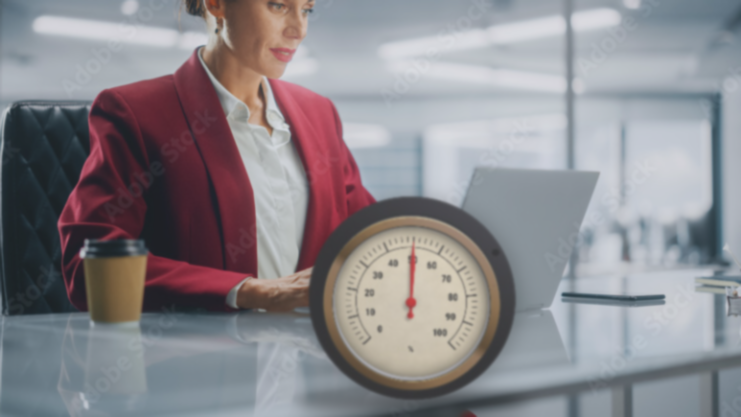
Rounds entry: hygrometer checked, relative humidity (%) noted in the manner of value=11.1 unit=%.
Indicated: value=50 unit=%
